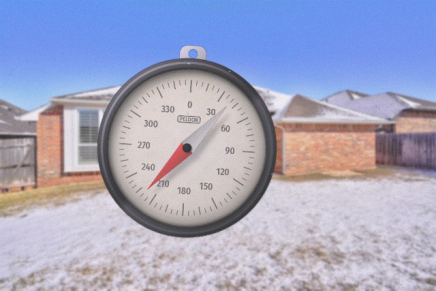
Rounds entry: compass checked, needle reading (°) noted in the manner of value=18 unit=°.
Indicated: value=220 unit=°
